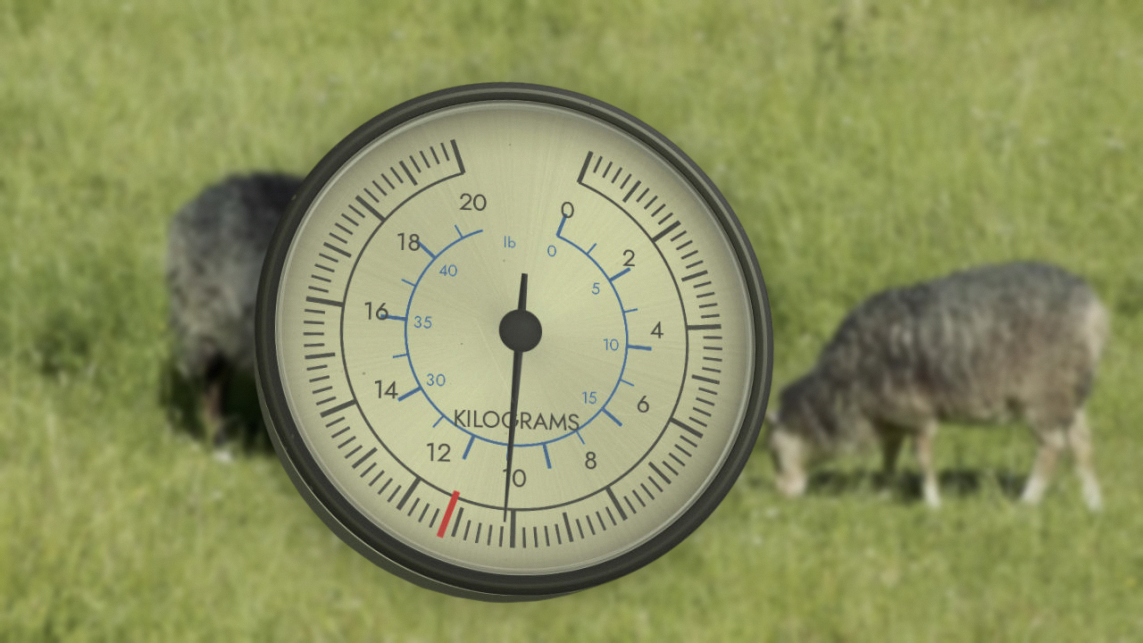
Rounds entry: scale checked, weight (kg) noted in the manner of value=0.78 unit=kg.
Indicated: value=10.2 unit=kg
